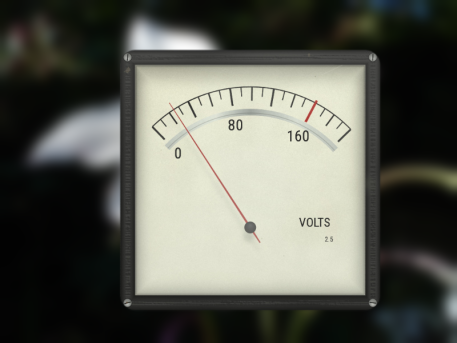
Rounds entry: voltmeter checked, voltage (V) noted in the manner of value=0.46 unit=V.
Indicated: value=25 unit=V
